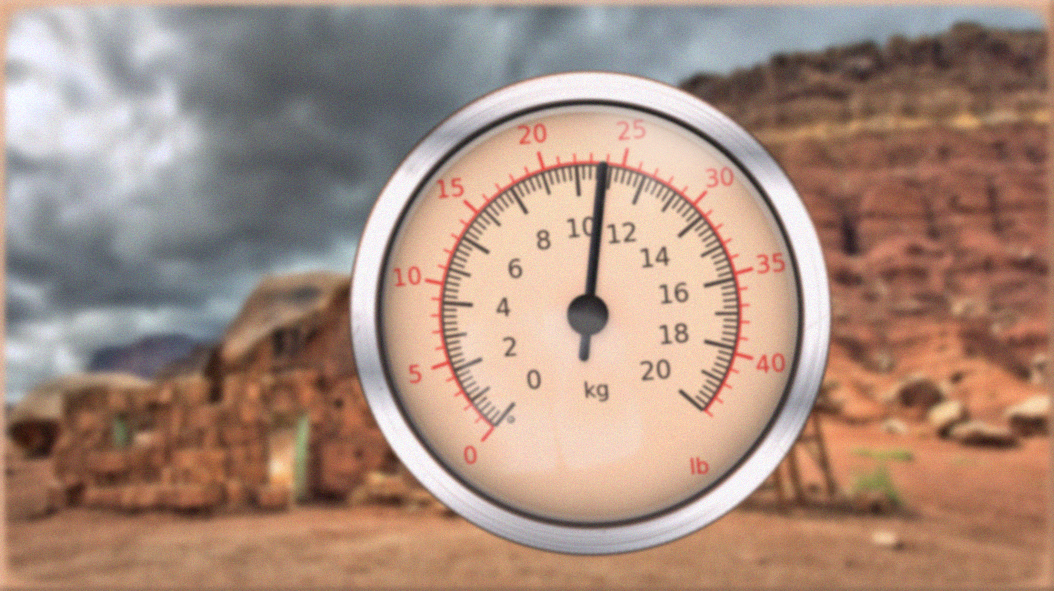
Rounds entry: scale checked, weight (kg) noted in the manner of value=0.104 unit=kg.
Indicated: value=10.8 unit=kg
